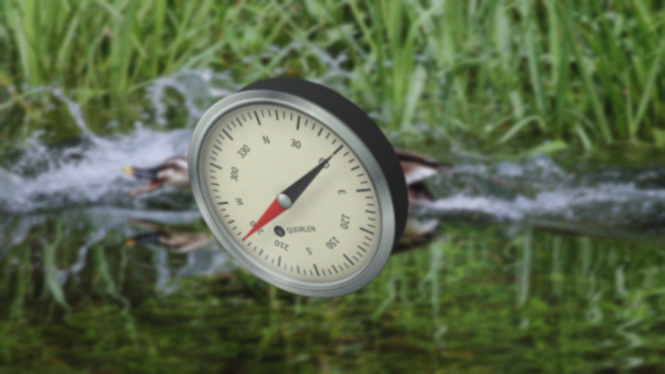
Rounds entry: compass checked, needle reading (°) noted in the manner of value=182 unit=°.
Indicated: value=240 unit=°
